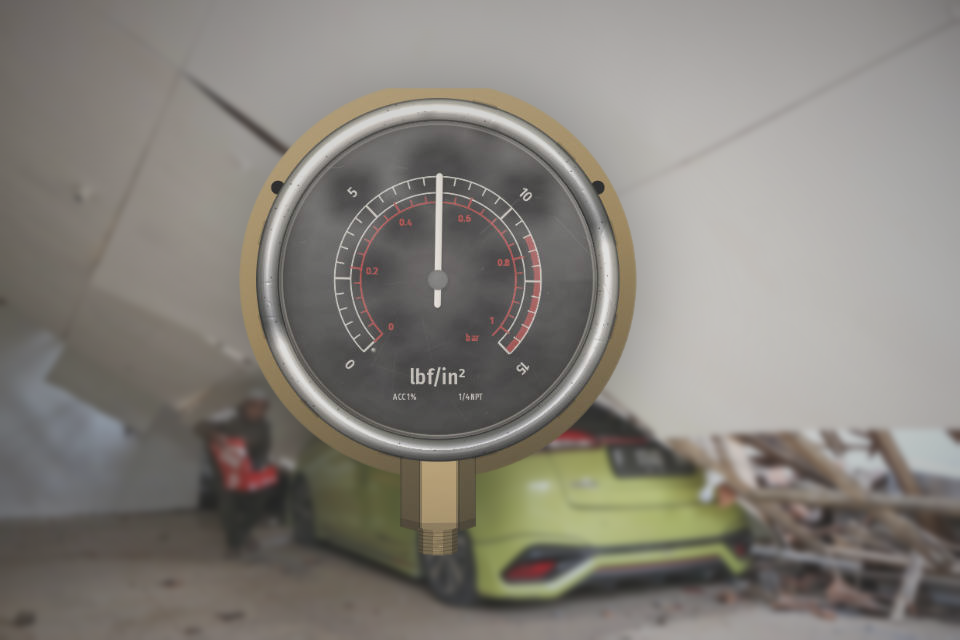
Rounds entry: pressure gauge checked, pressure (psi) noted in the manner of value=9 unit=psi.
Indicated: value=7.5 unit=psi
